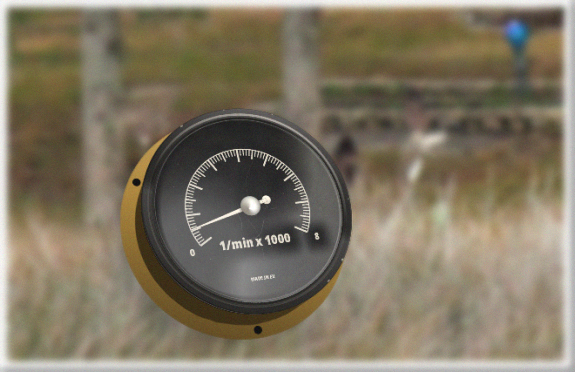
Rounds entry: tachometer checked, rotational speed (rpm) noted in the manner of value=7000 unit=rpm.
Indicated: value=500 unit=rpm
